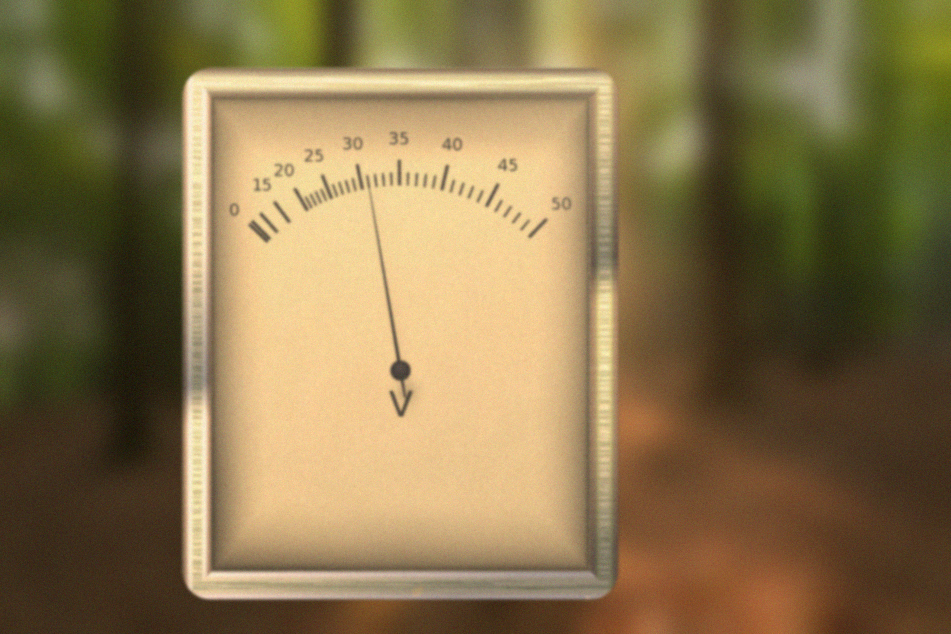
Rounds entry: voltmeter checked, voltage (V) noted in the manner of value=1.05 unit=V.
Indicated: value=31 unit=V
